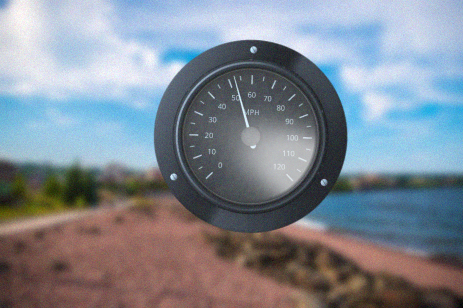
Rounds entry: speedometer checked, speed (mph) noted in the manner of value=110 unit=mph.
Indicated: value=52.5 unit=mph
